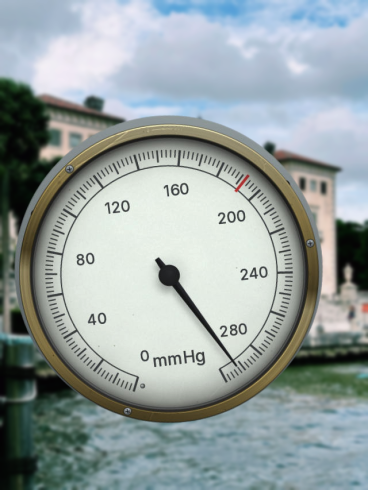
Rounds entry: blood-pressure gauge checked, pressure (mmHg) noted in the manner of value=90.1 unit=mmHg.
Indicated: value=292 unit=mmHg
